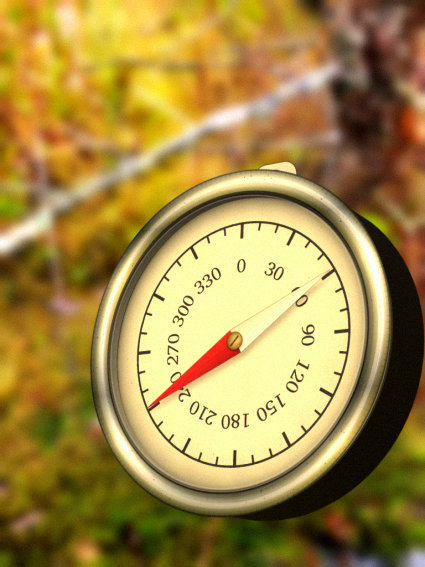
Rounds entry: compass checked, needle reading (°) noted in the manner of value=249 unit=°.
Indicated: value=240 unit=°
